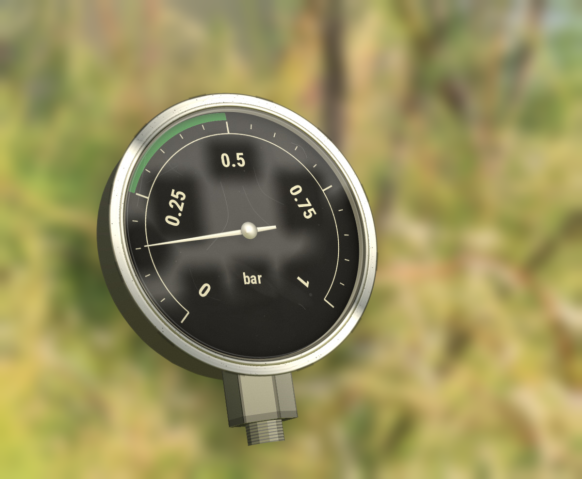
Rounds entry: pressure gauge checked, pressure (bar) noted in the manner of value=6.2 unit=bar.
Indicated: value=0.15 unit=bar
